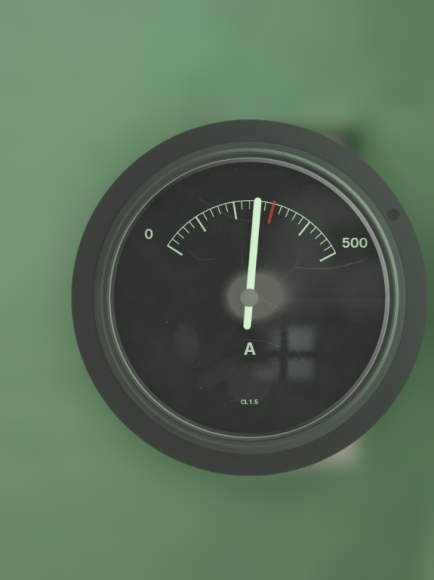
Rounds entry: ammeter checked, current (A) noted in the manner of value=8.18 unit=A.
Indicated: value=260 unit=A
